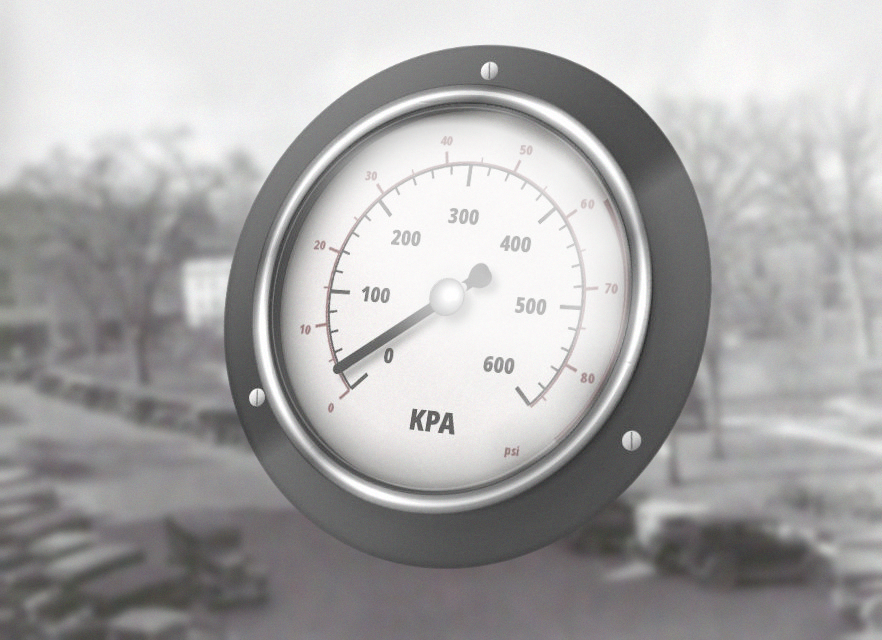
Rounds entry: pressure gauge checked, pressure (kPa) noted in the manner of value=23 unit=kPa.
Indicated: value=20 unit=kPa
